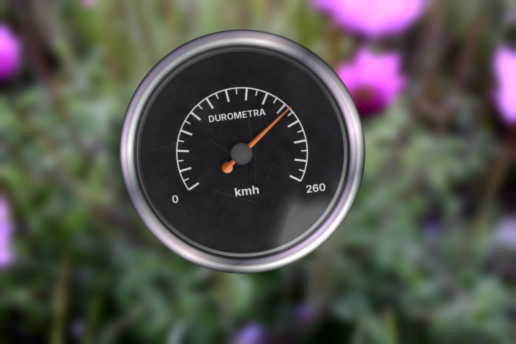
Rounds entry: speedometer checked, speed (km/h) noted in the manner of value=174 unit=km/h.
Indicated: value=185 unit=km/h
